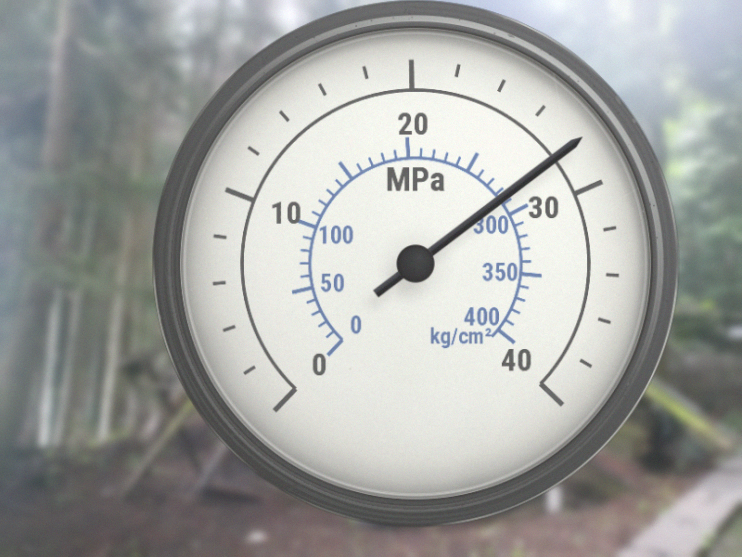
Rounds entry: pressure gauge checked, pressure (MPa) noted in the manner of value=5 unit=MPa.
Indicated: value=28 unit=MPa
